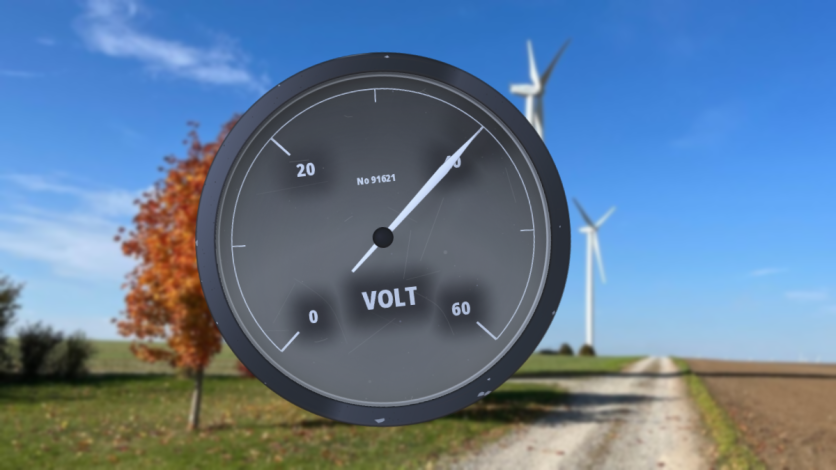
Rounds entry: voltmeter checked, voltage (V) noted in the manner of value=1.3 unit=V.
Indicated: value=40 unit=V
